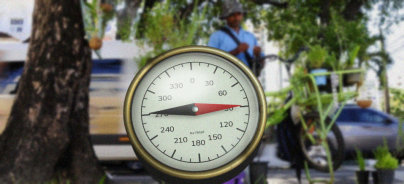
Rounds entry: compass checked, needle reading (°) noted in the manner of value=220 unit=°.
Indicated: value=90 unit=°
